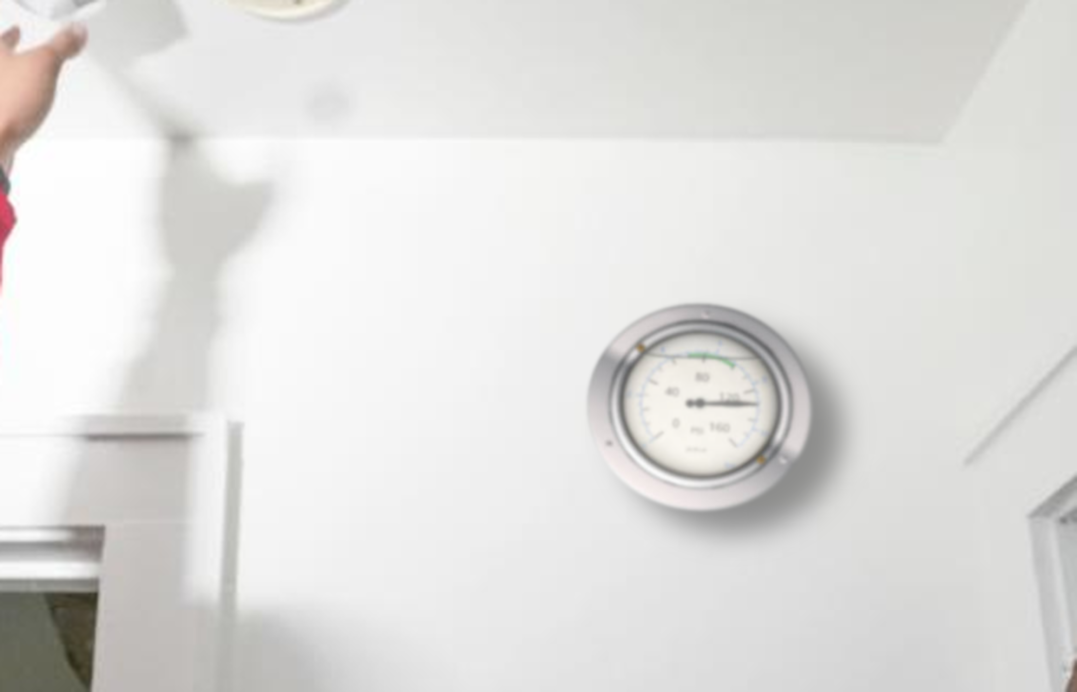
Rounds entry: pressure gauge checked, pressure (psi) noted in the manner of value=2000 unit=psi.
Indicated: value=130 unit=psi
